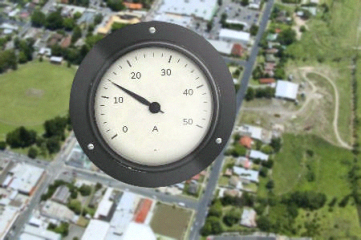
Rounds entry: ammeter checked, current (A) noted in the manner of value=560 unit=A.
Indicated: value=14 unit=A
